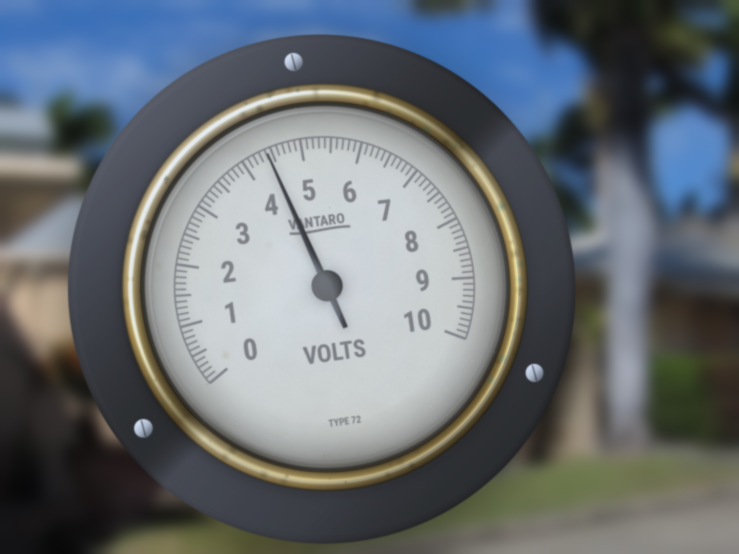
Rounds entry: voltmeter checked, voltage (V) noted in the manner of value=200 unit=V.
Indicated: value=4.4 unit=V
